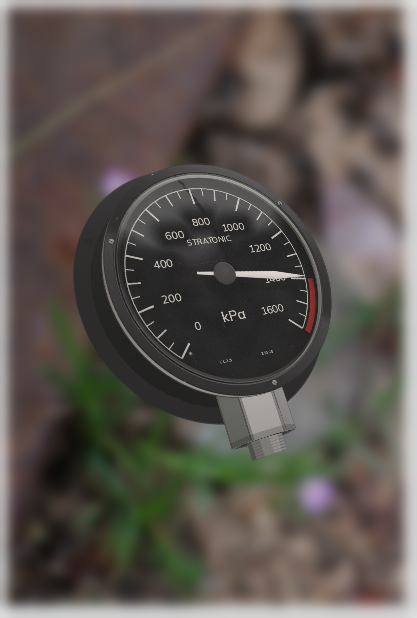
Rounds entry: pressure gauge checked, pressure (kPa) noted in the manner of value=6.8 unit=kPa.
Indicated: value=1400 unit=kPa
